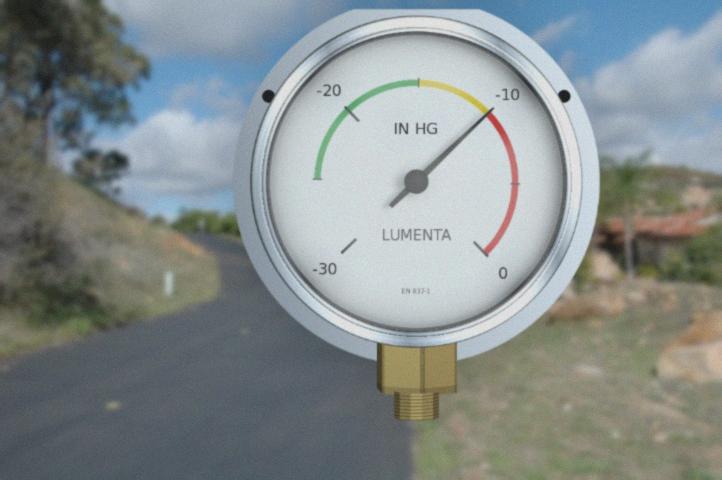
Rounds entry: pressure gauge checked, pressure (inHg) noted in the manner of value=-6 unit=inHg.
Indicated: value=-10 unit=inHg
